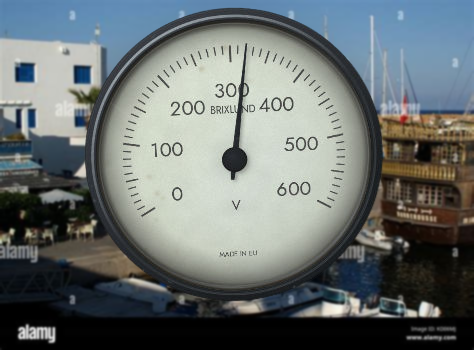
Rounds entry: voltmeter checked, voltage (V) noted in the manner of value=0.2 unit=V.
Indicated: value=320 unit=V
